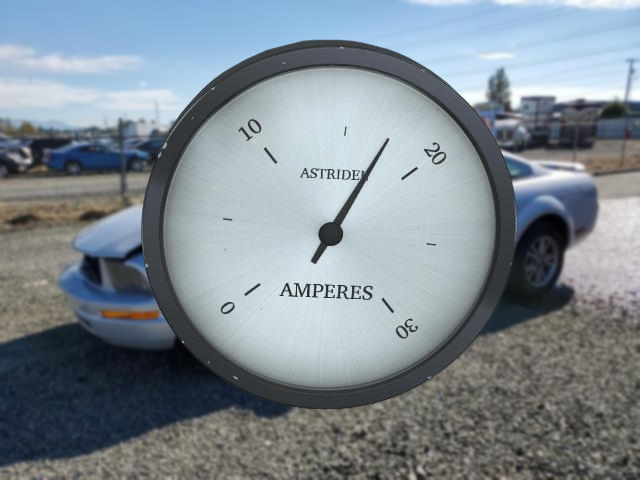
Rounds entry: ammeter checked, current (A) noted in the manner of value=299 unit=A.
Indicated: value=17.5 unit=A
